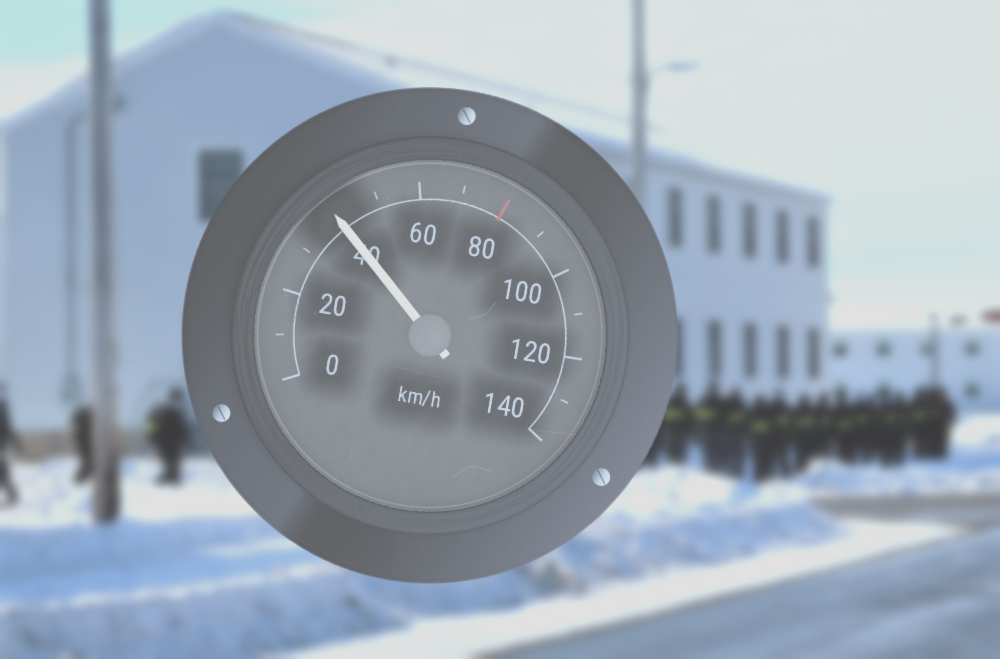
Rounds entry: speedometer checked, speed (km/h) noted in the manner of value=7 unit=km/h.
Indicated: value=40 unit=km/h
